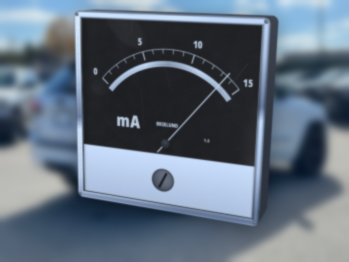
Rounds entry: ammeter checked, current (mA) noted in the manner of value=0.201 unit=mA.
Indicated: value=13.5 unit=mA
